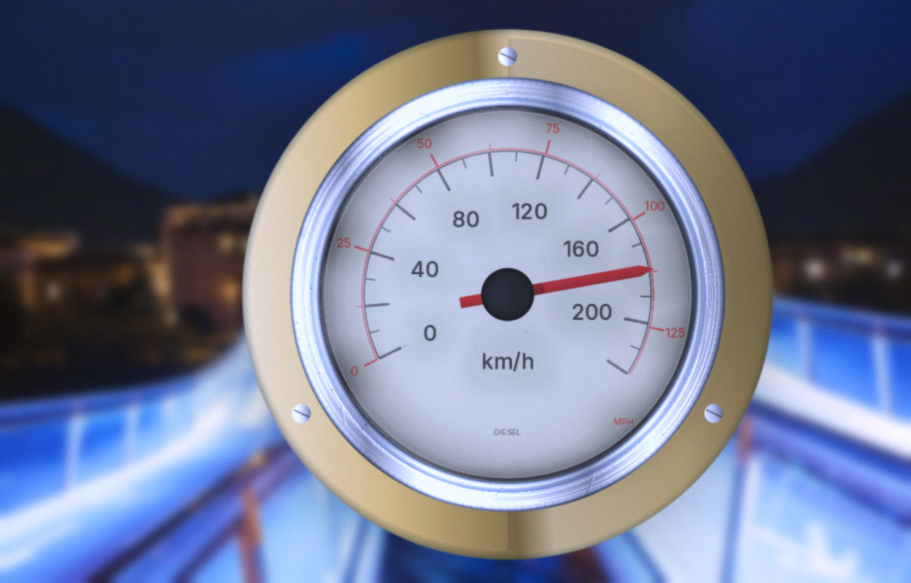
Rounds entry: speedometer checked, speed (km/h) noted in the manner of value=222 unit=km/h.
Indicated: value=180 unit=km/h
